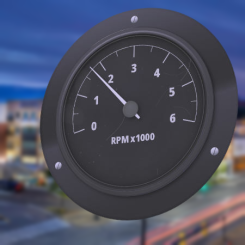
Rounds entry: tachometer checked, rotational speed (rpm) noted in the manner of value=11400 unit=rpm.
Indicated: value=1750 unit=rpm
